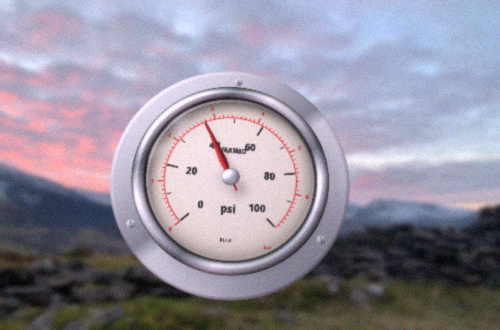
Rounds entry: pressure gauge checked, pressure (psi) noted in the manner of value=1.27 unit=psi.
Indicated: value=40 unit=psi
